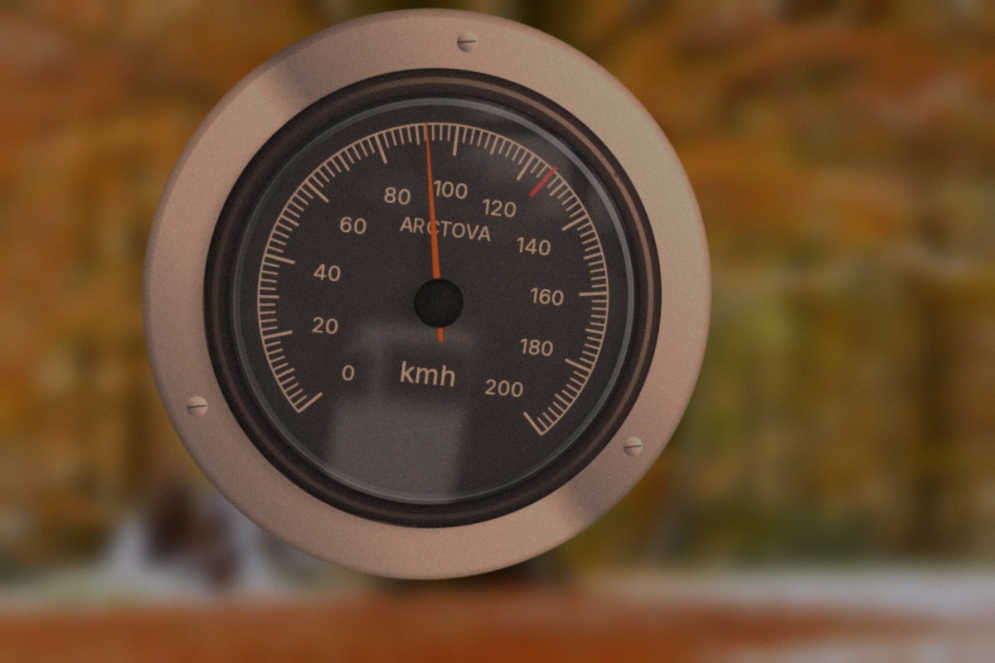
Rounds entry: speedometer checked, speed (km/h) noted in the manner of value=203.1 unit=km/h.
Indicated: value=92 unit=km/h
